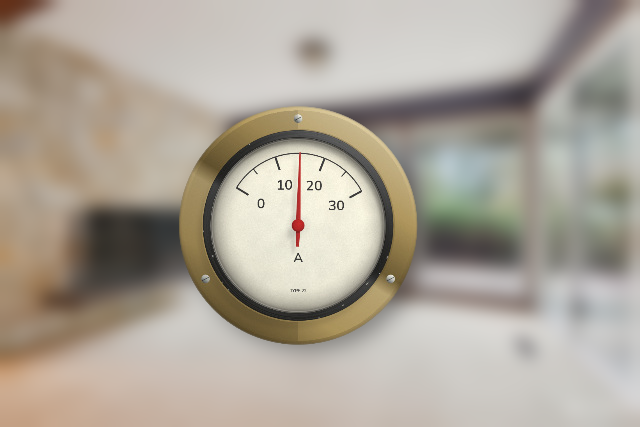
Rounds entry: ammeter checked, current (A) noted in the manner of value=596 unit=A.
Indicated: value=15 unit=A
